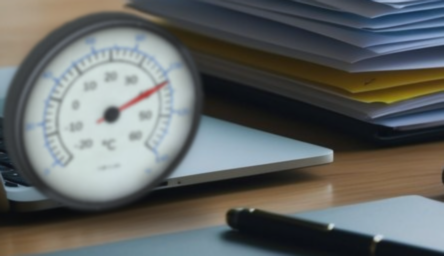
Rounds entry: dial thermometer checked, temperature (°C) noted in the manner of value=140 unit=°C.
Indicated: value=40 unit=°C
